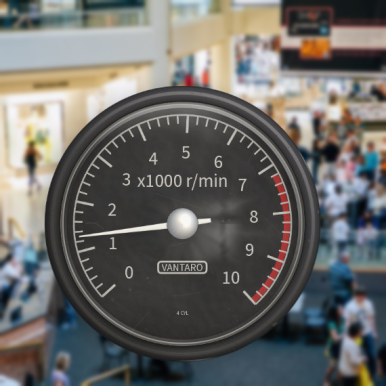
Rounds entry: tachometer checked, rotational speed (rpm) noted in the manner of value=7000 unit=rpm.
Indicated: value=1300 unit=rpm
